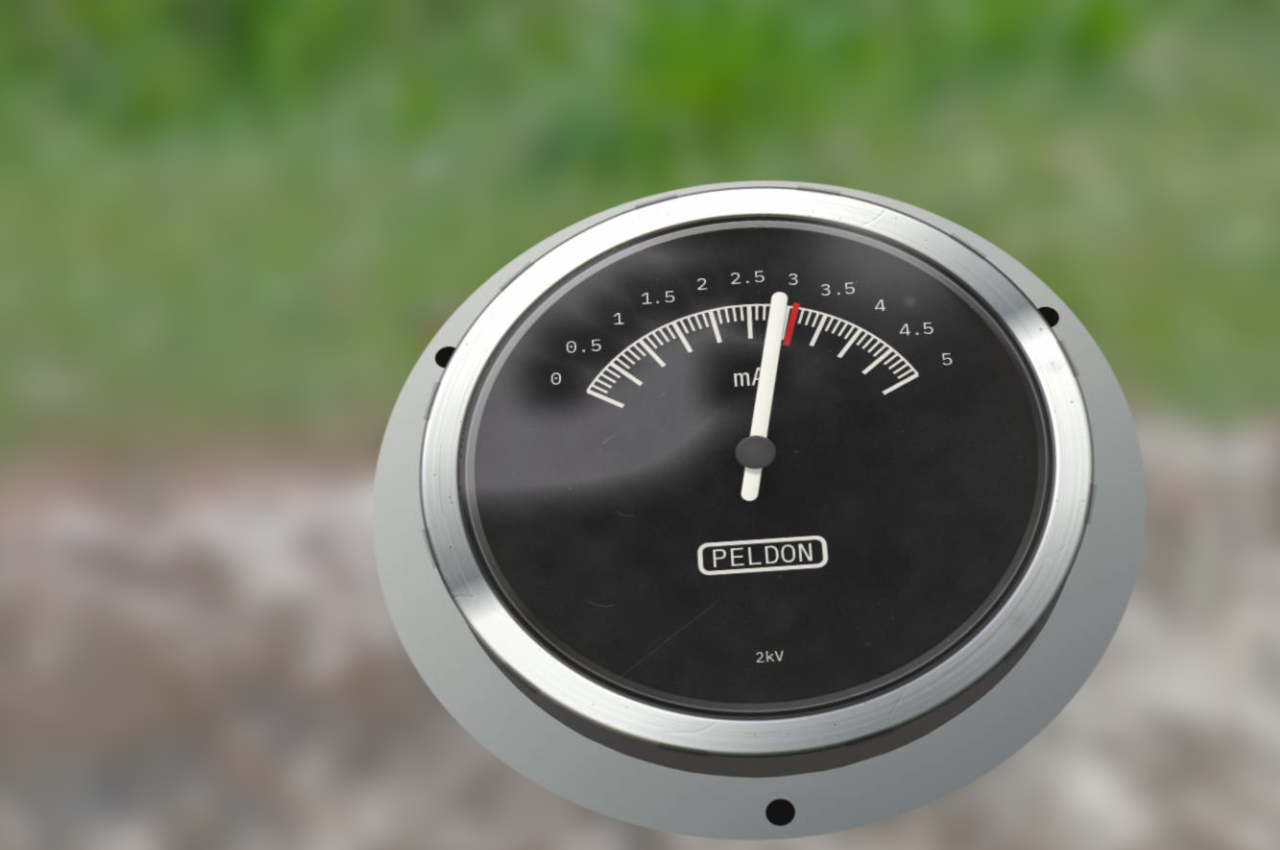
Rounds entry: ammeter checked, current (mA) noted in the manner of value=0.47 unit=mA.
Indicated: value=2.9 unit=mA
